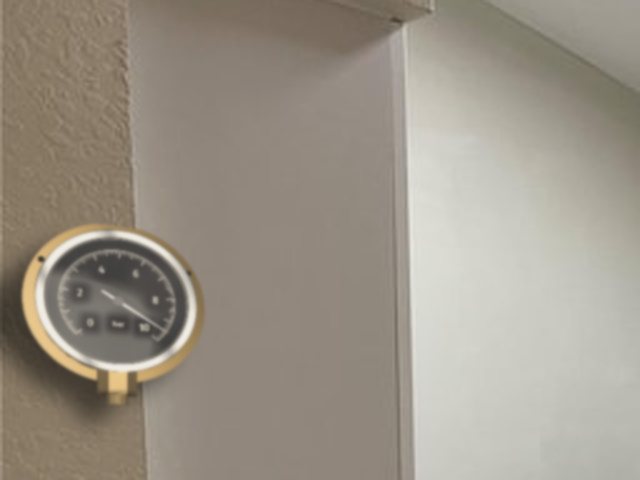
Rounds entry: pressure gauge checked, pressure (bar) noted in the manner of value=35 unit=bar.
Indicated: value=9.5 unit=bar
